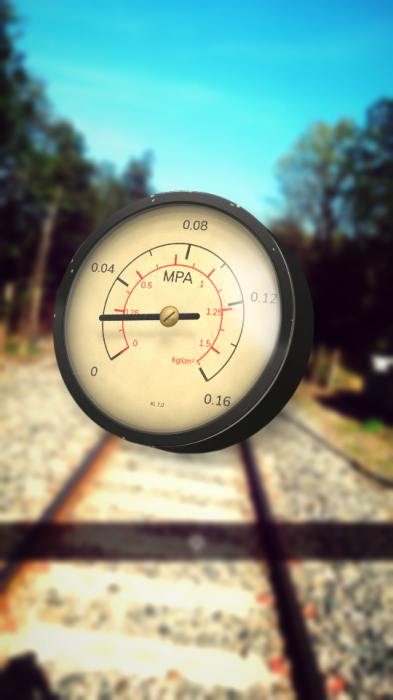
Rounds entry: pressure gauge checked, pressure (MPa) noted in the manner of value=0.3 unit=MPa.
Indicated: value=0.02 unit=MPa
